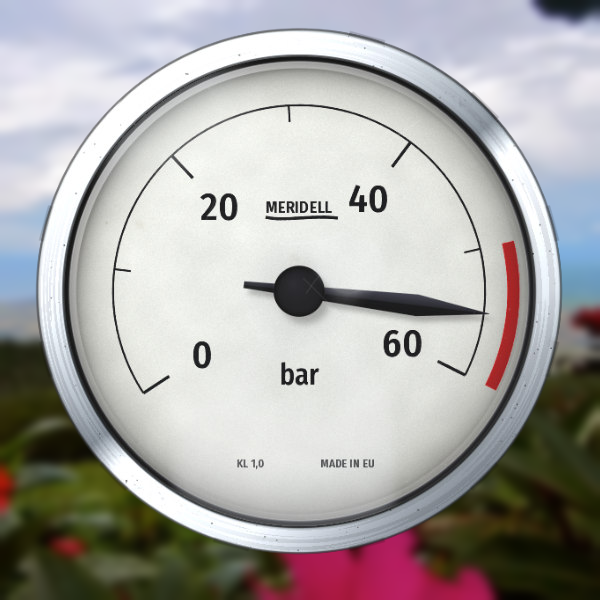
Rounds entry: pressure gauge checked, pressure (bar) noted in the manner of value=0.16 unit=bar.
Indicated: value=55 unit=bar
